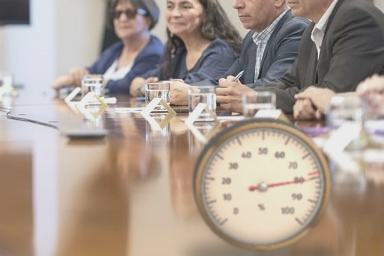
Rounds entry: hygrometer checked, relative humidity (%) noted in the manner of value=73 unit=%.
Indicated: value=80 unit=%
